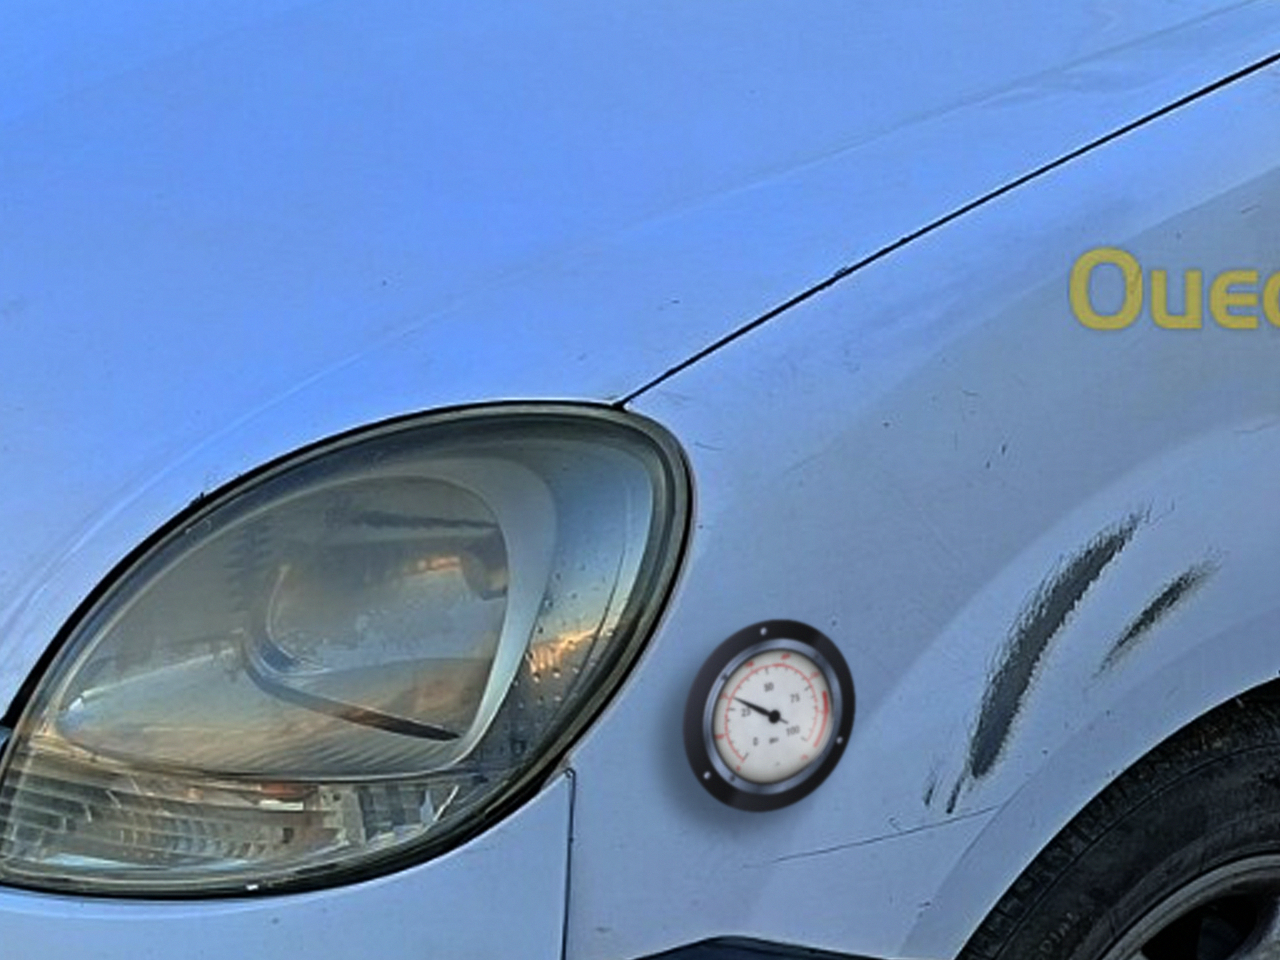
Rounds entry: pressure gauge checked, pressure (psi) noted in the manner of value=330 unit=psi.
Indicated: value=30 unit=psi
